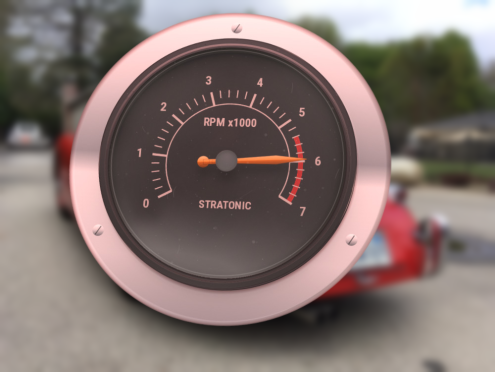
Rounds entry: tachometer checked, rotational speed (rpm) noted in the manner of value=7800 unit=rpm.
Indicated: value=6000 unit=rpm
